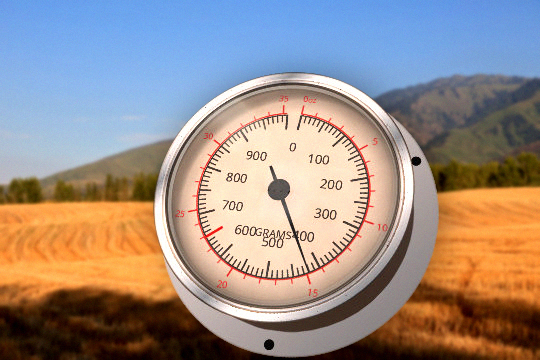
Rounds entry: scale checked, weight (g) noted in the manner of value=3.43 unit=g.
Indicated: value=420 unit=g
